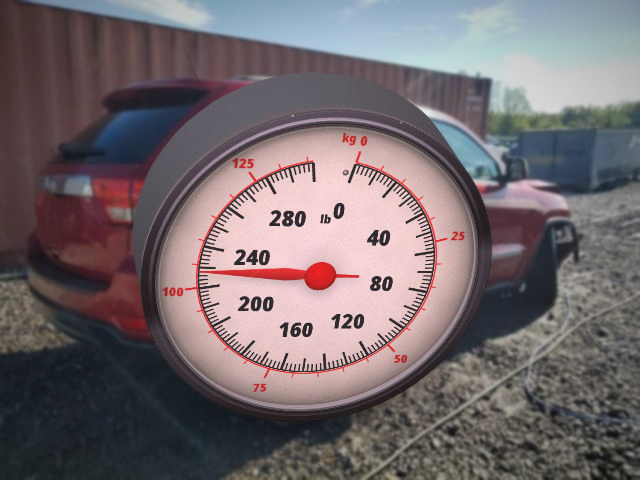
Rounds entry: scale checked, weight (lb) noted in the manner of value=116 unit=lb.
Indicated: value=230 unit=lb
